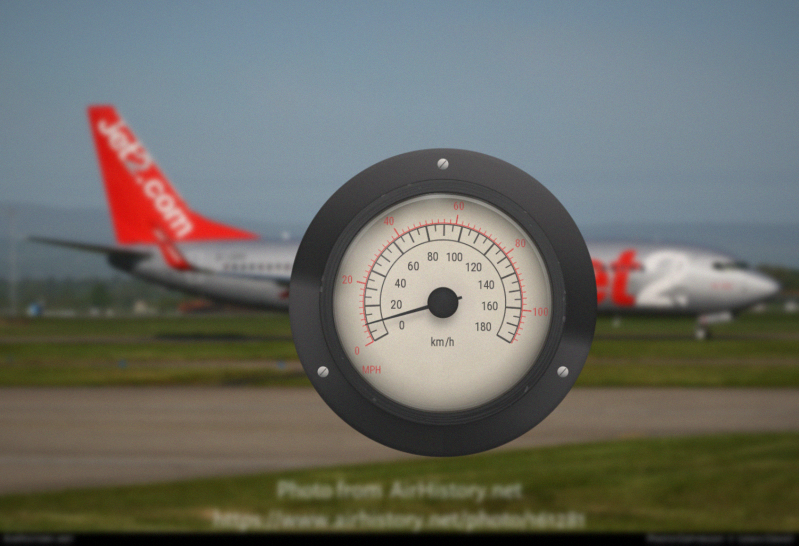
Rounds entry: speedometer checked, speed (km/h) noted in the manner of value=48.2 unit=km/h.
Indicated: value=10 unit=km/h
